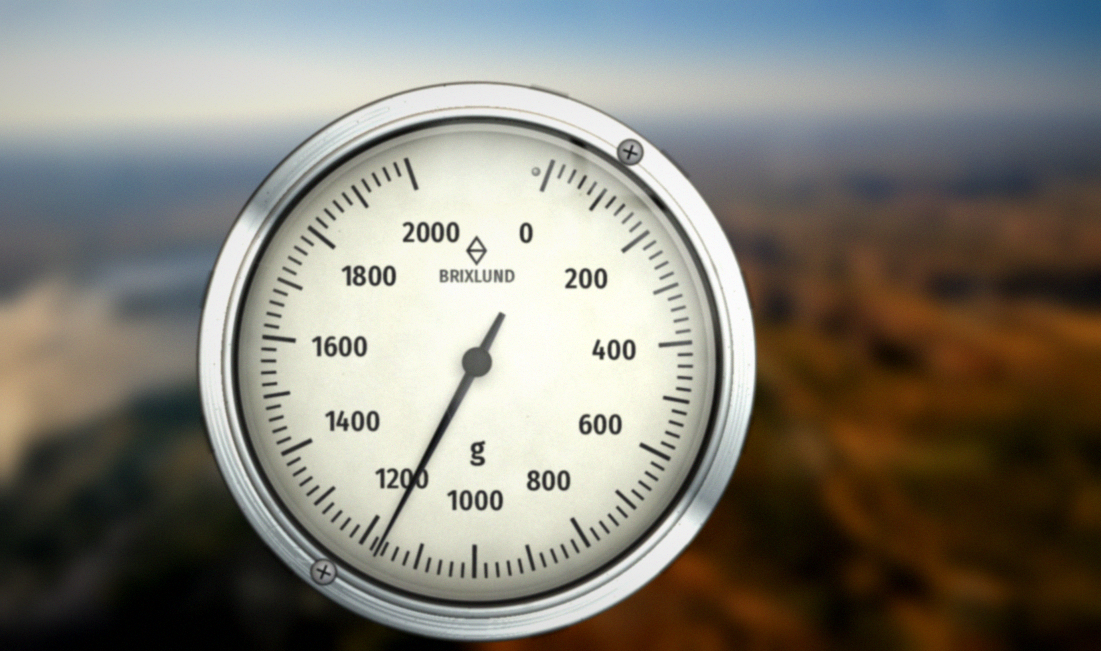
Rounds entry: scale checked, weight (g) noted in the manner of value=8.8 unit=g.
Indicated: value=1170 unit=g
